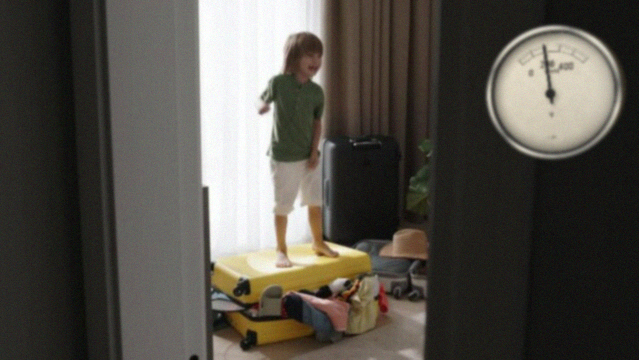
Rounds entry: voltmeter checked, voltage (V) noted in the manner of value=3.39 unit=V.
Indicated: value=200 unit=V
